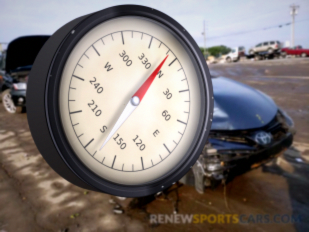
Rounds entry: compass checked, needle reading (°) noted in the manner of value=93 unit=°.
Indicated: value=350 unit=°
